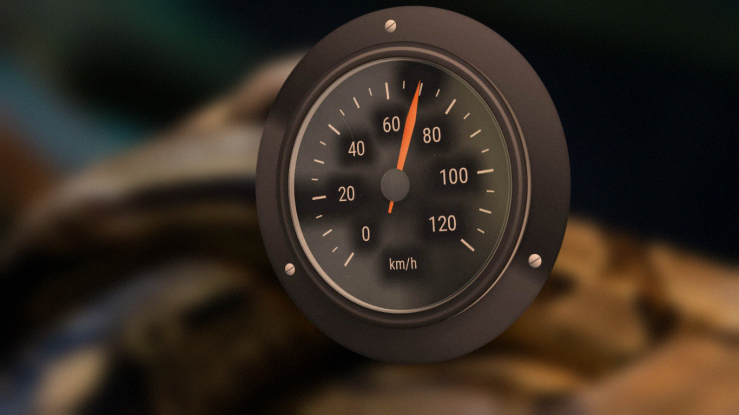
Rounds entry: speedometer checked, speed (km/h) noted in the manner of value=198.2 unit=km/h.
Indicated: value=70 unit=km/h
